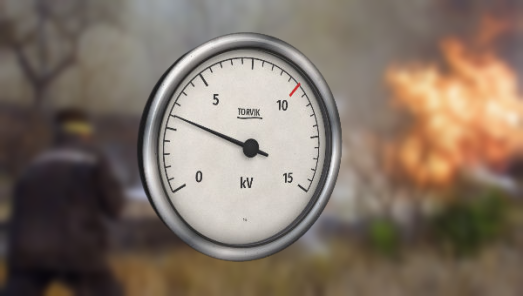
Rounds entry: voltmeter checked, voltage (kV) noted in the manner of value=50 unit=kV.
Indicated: value=3 unit=kV
